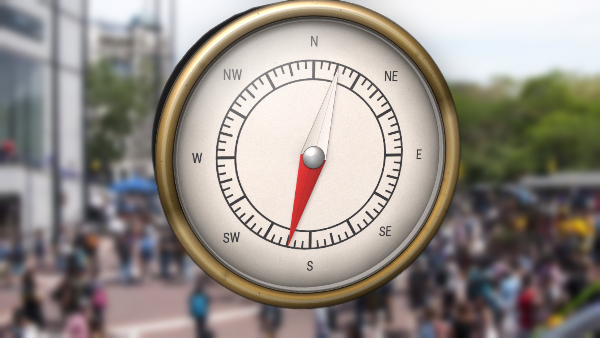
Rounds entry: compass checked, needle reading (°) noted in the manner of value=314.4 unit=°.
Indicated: value=195 unit=°
